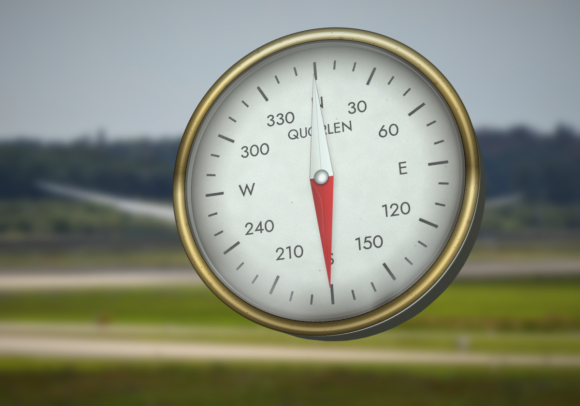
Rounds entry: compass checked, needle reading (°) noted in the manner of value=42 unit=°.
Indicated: value=180 unit=°
